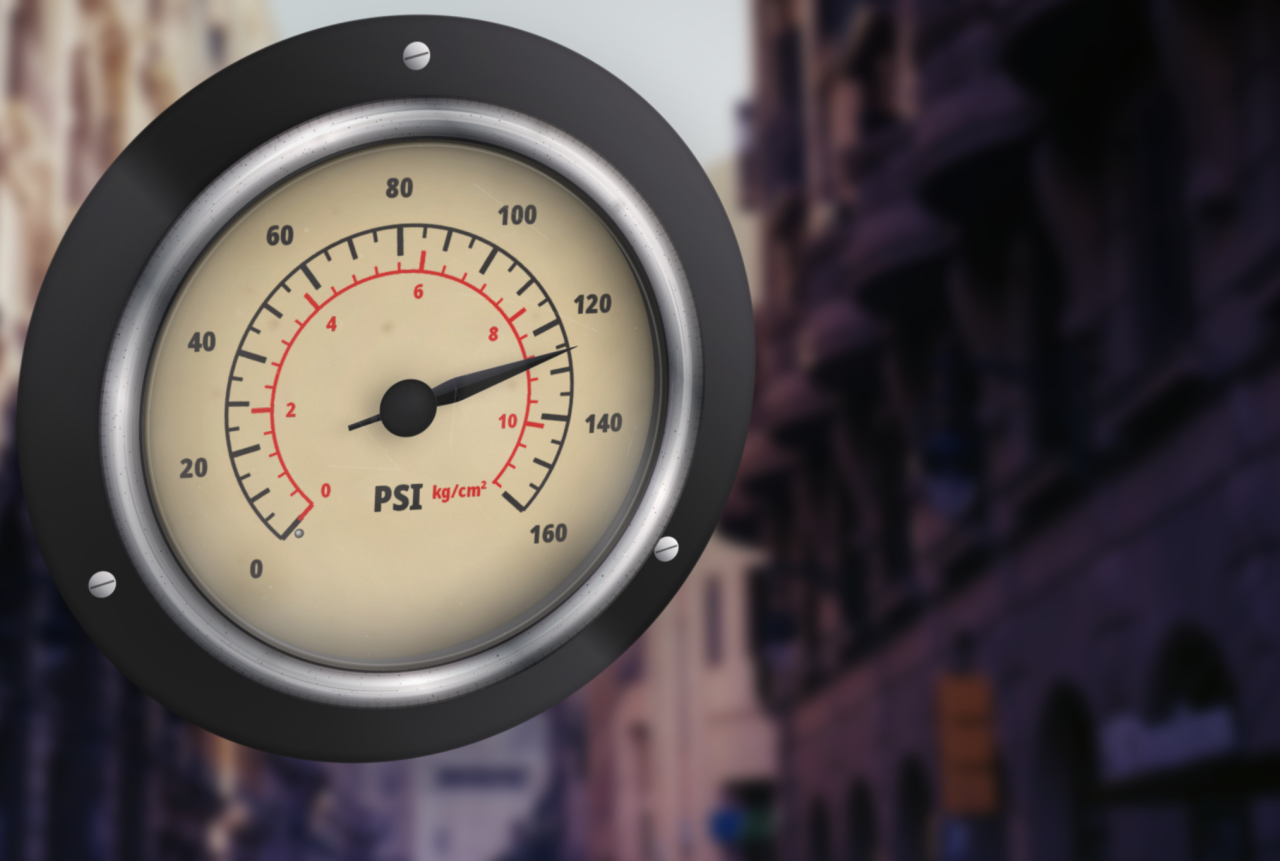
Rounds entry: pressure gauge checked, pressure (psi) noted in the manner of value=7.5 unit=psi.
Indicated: value=125 unit=psi
